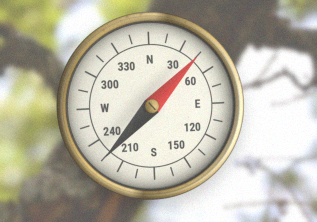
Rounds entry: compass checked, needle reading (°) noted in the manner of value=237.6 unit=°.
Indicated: value=45 unit=°
